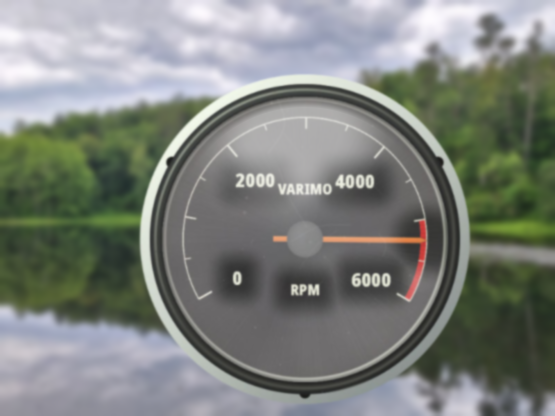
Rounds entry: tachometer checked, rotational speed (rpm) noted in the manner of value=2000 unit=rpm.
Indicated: value=5250 unit=rpm
